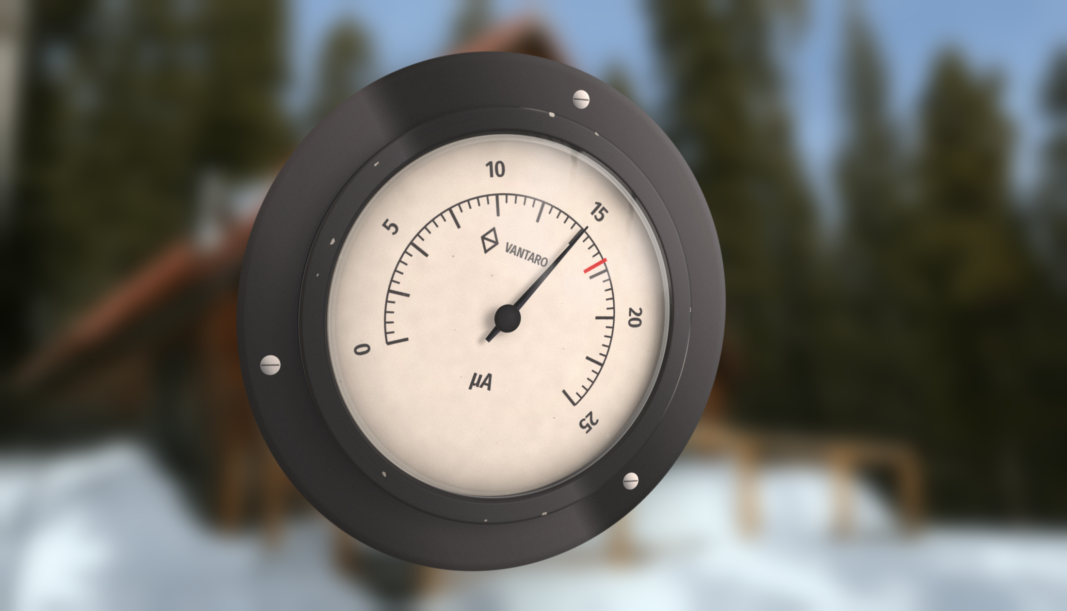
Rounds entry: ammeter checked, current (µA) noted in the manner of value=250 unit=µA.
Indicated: value=15 unit=µA
